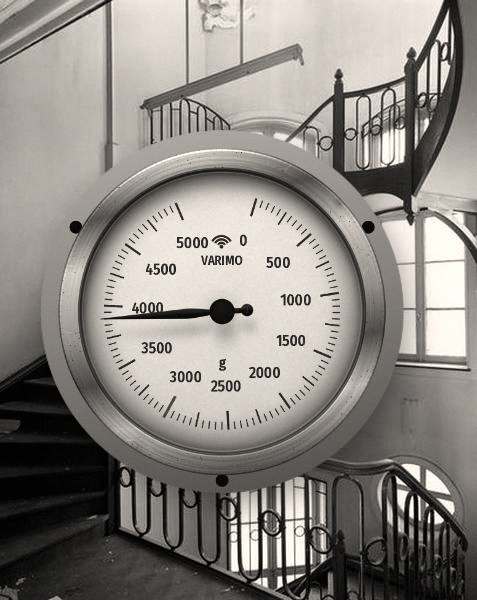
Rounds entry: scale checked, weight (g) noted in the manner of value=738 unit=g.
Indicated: value=3900 unit=g
